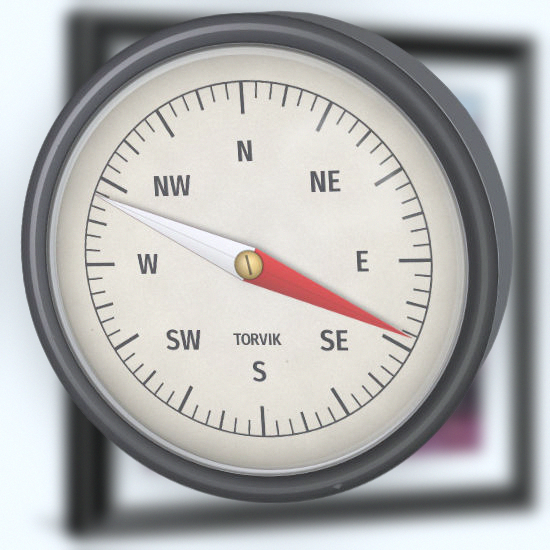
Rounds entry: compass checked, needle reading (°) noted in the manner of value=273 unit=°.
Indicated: value=115 unit=°
